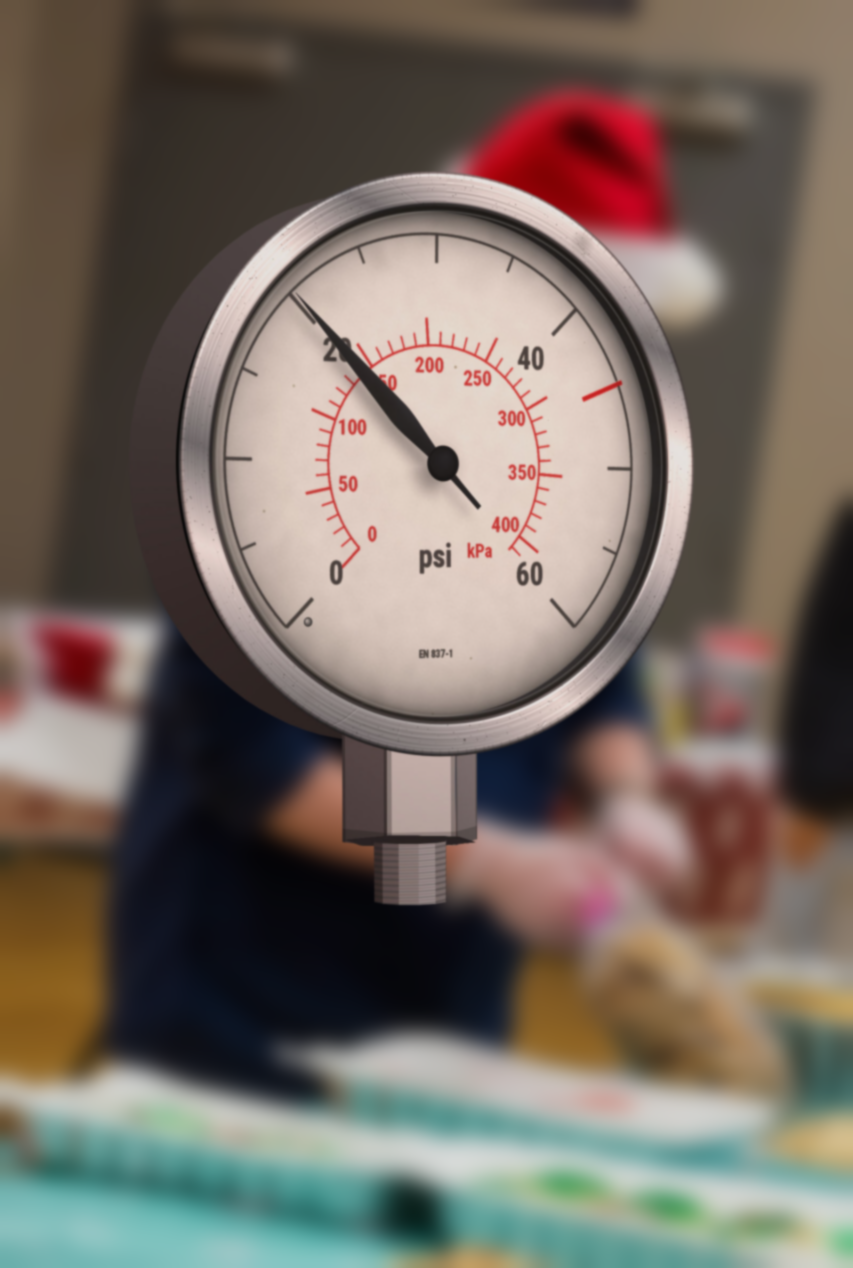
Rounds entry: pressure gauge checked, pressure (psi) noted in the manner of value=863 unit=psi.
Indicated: value=20 unit=psi
